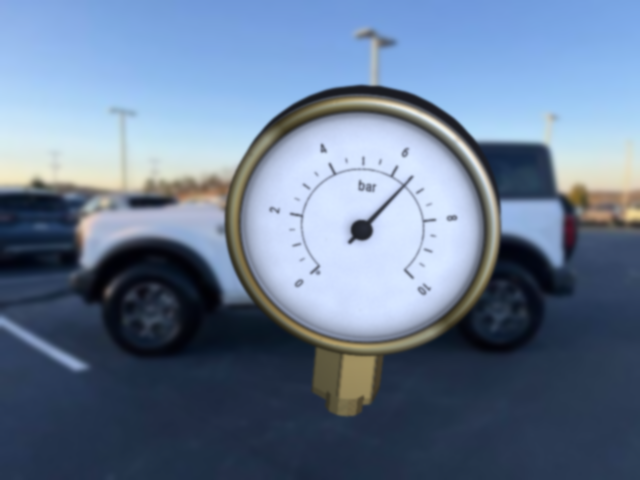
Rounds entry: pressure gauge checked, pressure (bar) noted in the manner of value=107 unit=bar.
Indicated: value=6.5 unit=bar
